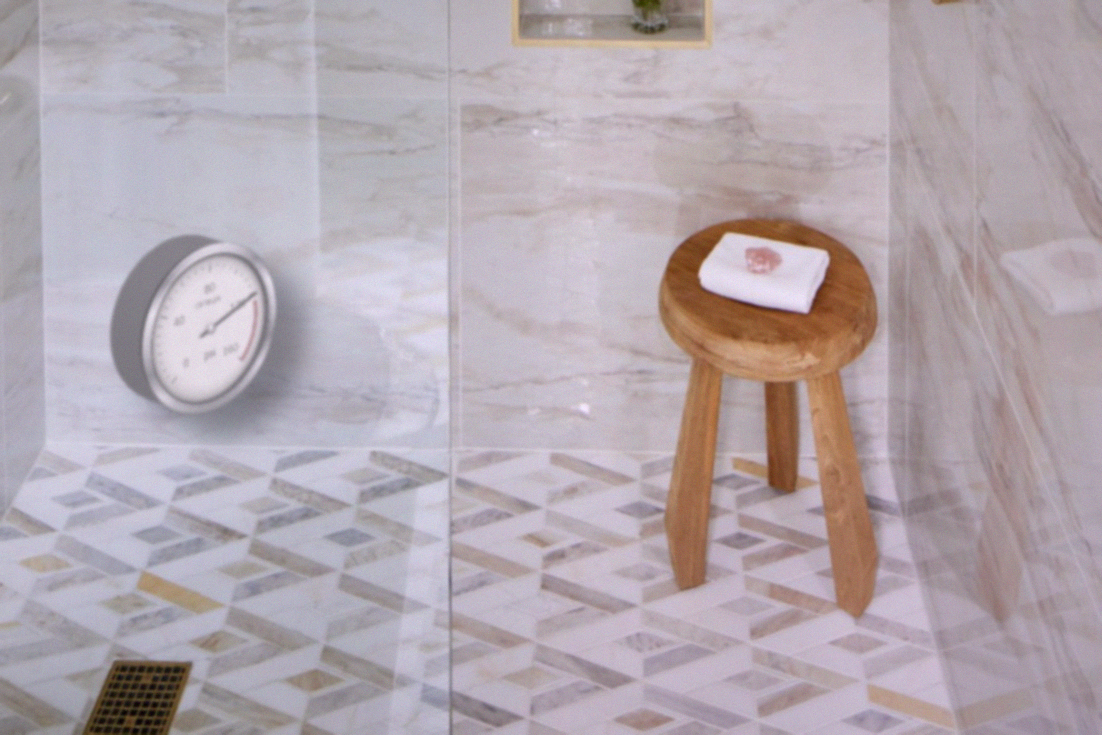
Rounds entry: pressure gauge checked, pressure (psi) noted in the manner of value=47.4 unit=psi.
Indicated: value=120 unit=psi
